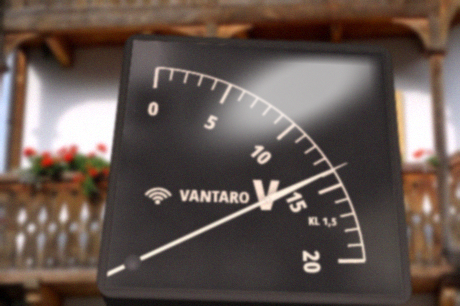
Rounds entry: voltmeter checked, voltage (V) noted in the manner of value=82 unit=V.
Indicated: value=14 unit=V
